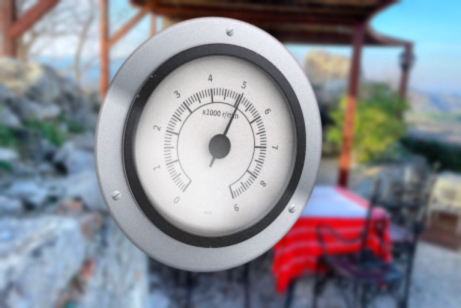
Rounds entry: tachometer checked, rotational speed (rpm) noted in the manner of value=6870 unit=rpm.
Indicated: value=5000 unit=rpm
